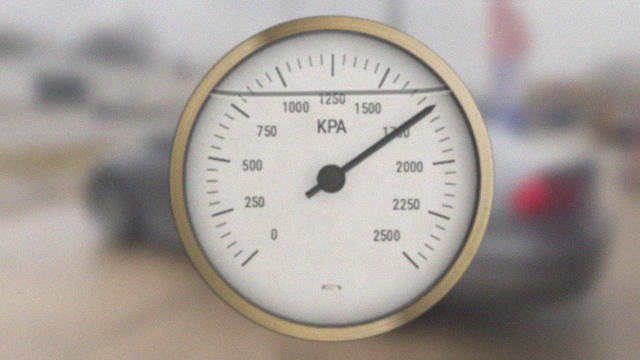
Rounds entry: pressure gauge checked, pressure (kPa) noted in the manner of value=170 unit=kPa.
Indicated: value=1750 unit=kPa
